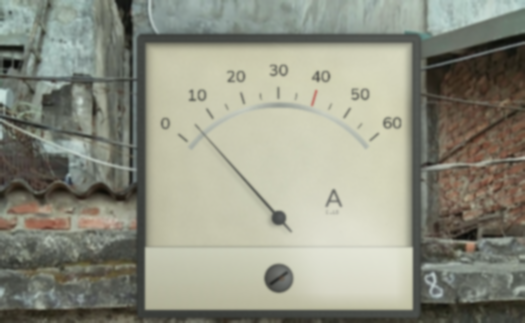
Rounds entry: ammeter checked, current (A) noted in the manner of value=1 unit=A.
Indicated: value=5 unit=A
